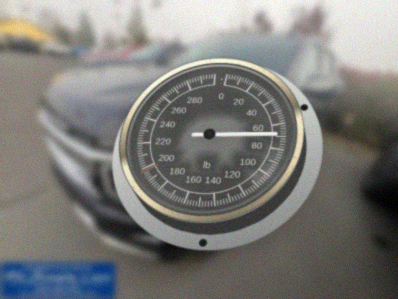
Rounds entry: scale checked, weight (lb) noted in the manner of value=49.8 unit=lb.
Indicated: value=70 unit=lb
